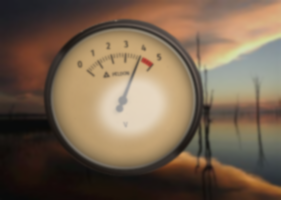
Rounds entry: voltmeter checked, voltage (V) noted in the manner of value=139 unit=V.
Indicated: value=4 unit=V
